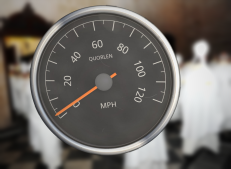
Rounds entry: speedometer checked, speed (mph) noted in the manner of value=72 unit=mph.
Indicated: value=2.5 unit=mph
